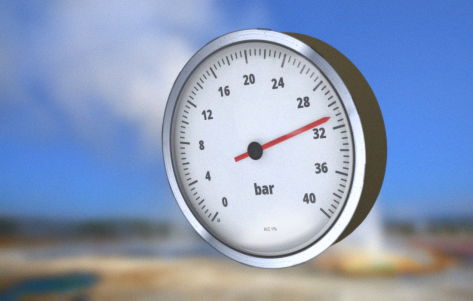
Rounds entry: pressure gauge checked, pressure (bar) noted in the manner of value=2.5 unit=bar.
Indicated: value=31 unit=bar
